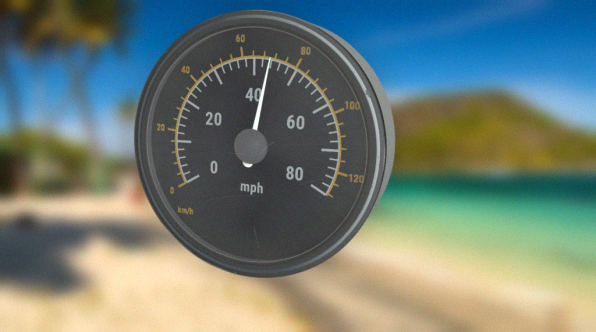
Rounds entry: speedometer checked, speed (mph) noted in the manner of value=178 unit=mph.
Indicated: value=44 unit=mph
